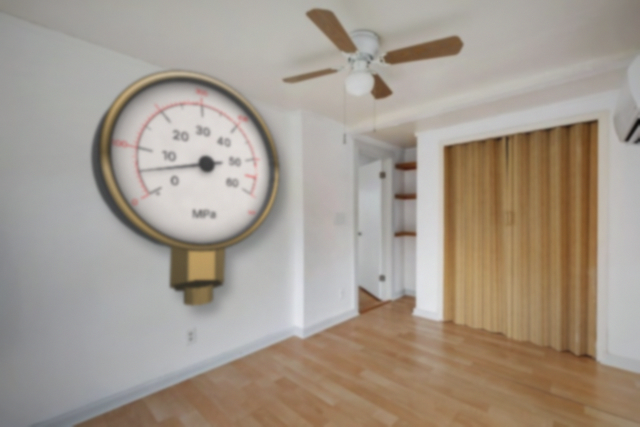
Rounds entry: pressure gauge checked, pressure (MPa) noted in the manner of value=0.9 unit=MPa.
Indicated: value=5 unit=MPa
